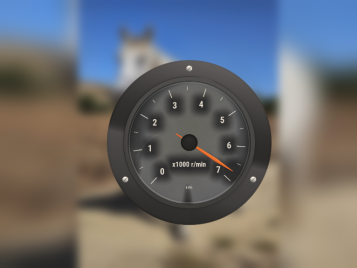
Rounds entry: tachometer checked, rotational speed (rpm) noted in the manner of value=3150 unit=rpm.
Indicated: value=6750 unit=rpm
